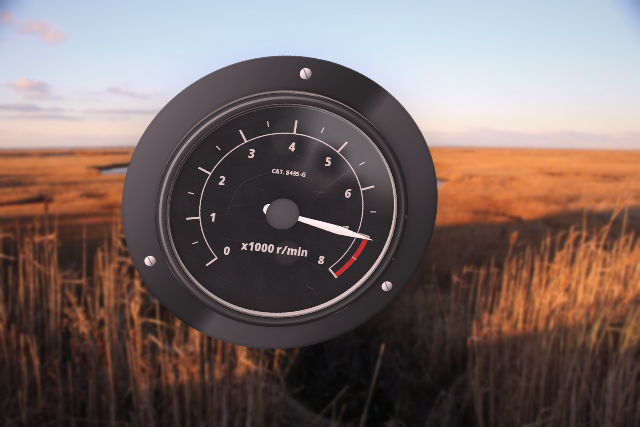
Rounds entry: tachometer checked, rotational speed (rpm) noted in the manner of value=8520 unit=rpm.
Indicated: value=7000 unit=rpm
